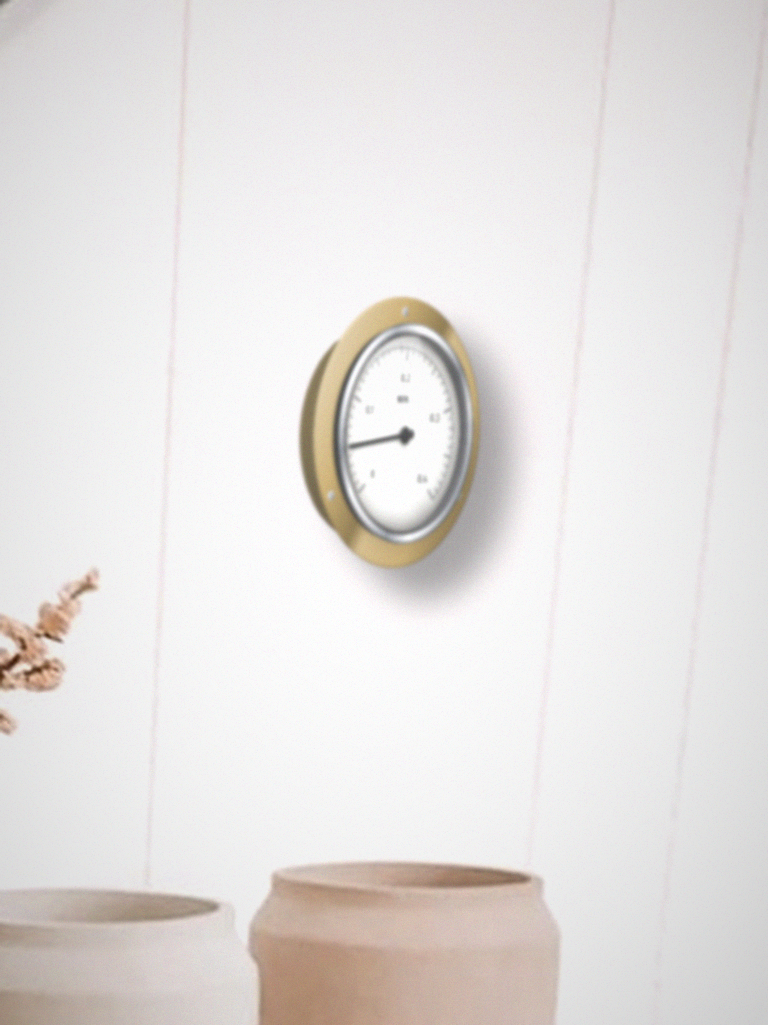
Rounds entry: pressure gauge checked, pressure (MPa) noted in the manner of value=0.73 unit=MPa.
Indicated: value=0.05 unit=MPa
